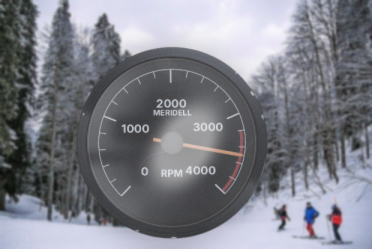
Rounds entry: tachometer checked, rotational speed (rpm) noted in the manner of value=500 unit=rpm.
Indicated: value=3500 unit=rpm
